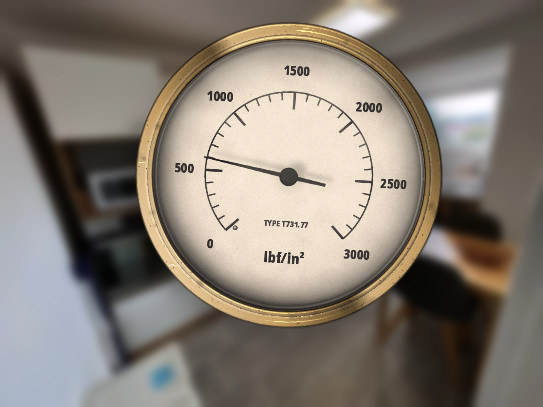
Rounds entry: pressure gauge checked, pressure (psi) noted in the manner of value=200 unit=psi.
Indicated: value=600 unit=psi
